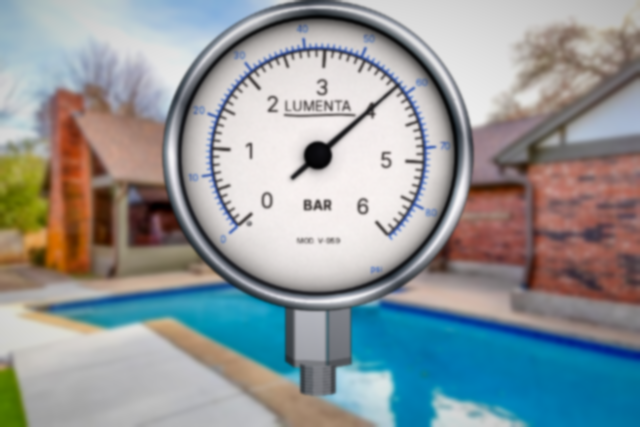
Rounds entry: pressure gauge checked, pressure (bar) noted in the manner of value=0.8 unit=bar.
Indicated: value=4 unit=bar
